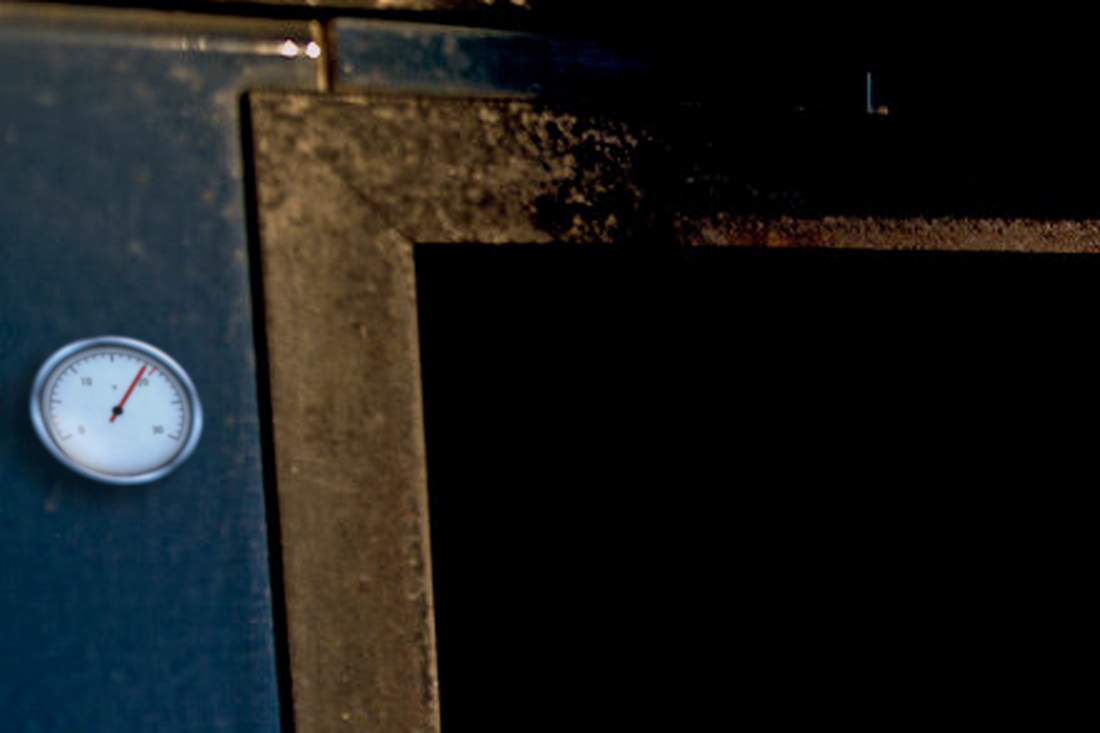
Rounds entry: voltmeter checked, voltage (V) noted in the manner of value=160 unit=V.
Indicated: value=19 unit=V
